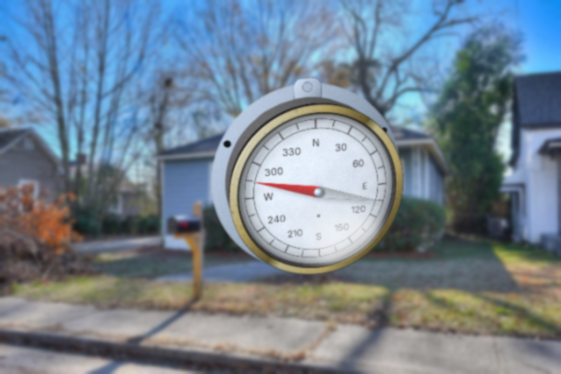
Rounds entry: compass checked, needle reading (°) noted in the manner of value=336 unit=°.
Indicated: value=285 unit=°
